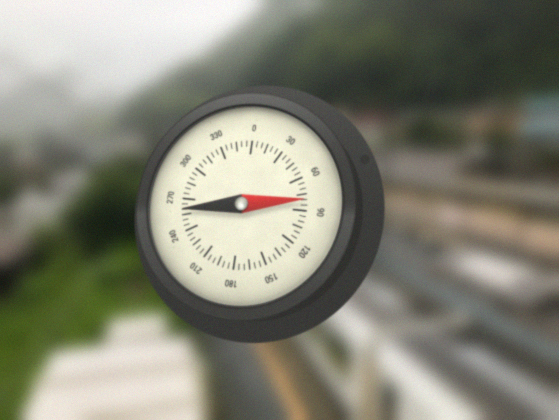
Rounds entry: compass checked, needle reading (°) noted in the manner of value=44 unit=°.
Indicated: value=80 unit=°
